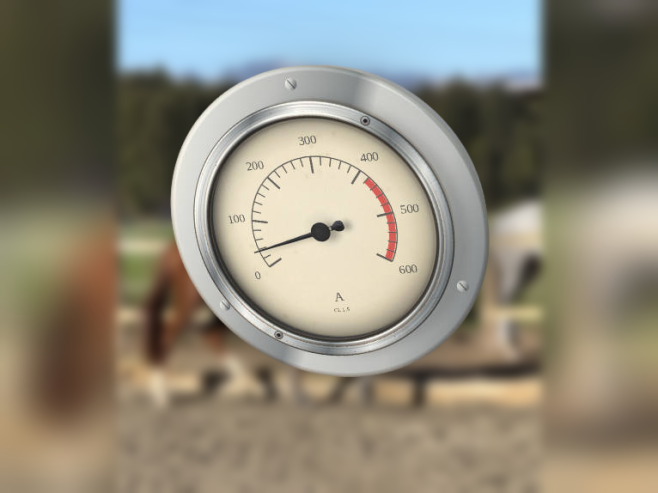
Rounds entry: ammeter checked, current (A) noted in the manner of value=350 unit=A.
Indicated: value=40 unit=A
